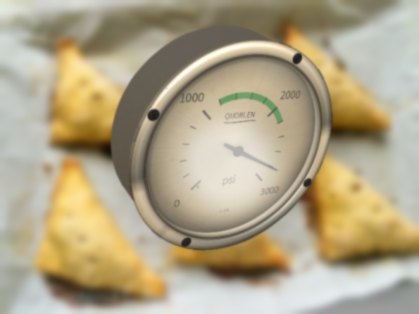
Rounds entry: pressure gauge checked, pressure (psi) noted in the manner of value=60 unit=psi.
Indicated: value=2800 unit=psi
